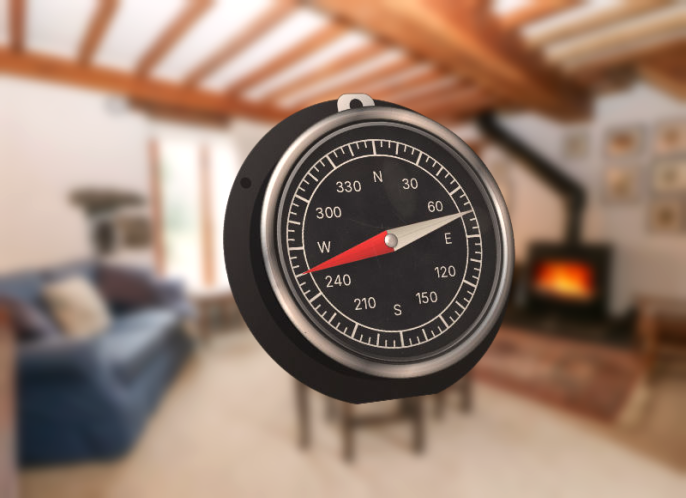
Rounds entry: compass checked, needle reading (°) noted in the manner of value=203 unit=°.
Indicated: value=255 unit=°
